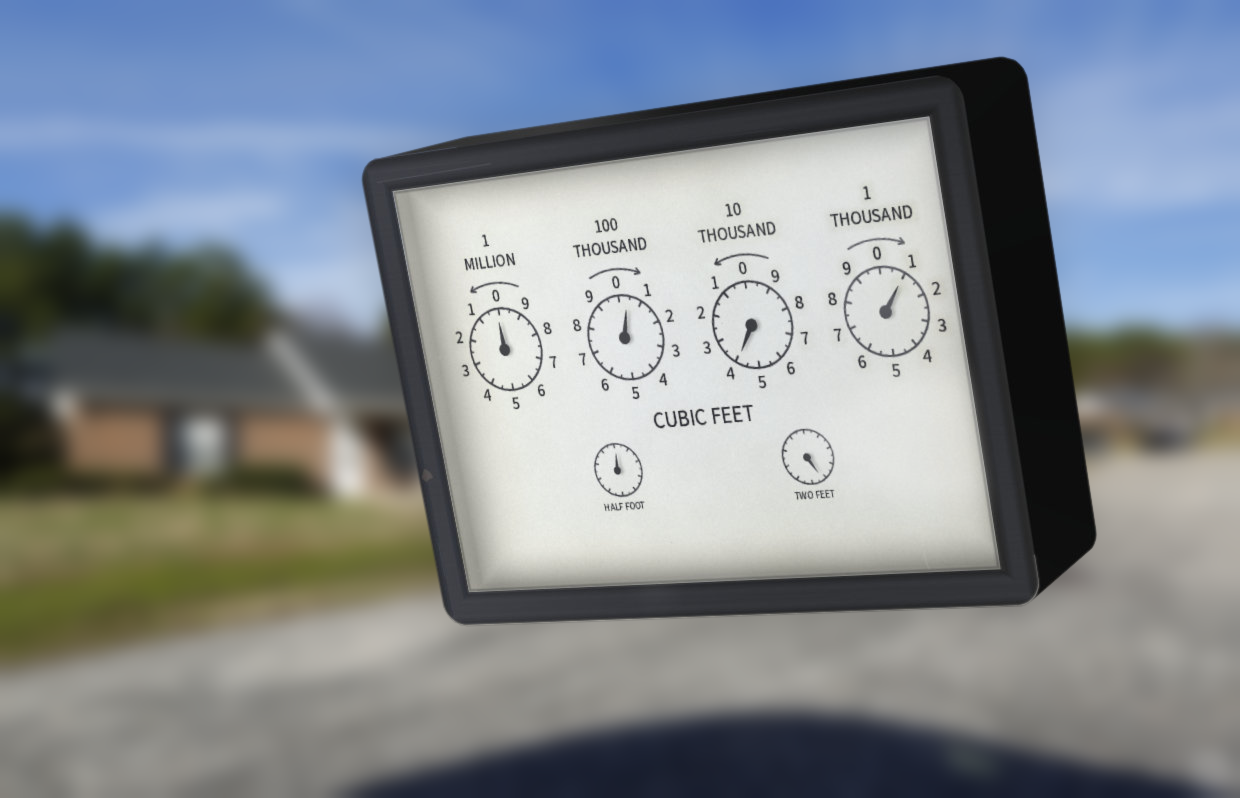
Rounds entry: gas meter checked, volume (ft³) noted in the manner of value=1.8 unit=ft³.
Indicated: value=4100 unit=ft³
